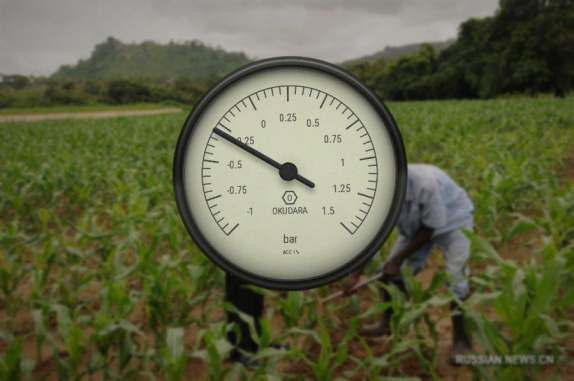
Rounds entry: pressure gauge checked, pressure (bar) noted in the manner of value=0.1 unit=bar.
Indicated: value=-0.3 unit=bar
